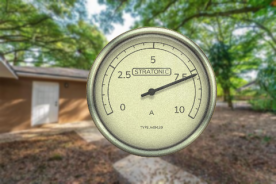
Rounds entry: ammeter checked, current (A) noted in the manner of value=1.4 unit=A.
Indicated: value=7.75 unit=A
